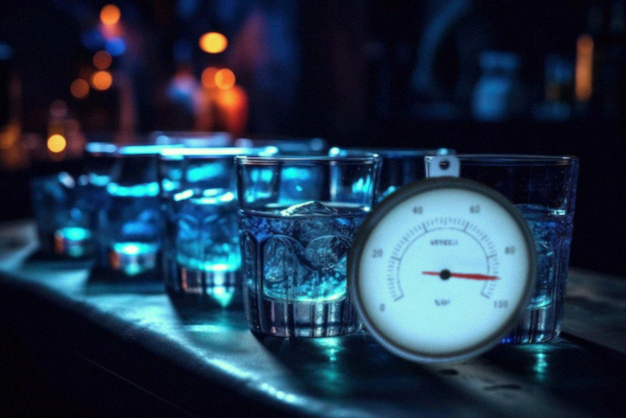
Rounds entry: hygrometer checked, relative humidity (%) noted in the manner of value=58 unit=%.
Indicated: value=90 unit=%
